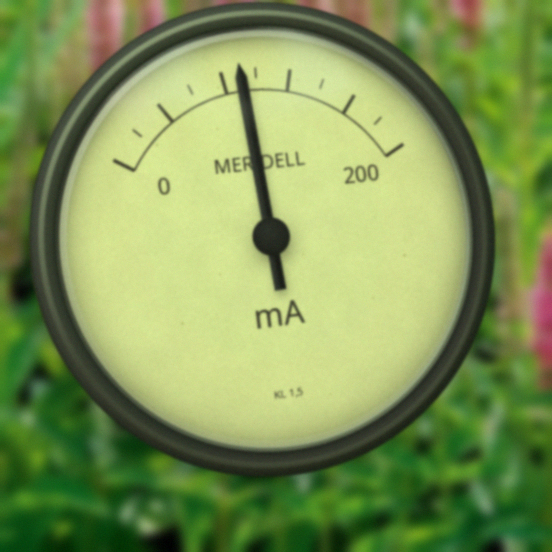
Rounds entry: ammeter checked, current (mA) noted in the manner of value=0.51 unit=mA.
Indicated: value=90 unit=mA
